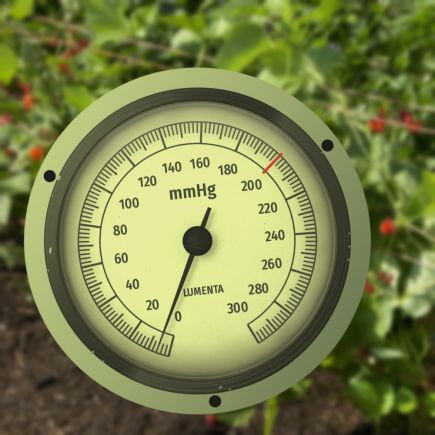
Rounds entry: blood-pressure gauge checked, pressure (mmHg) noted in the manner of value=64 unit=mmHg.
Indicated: value=6 unit=mmHg
